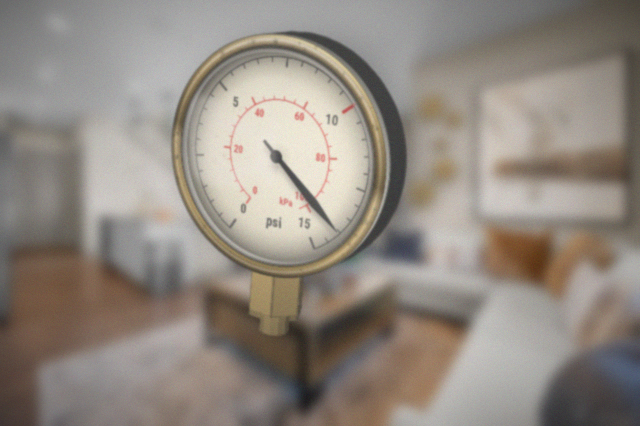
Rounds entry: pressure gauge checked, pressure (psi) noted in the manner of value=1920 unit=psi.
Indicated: value=14 unit=psi
